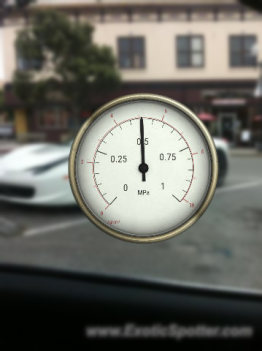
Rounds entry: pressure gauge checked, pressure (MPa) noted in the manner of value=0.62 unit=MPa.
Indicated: value=0.5 unit=MPa
